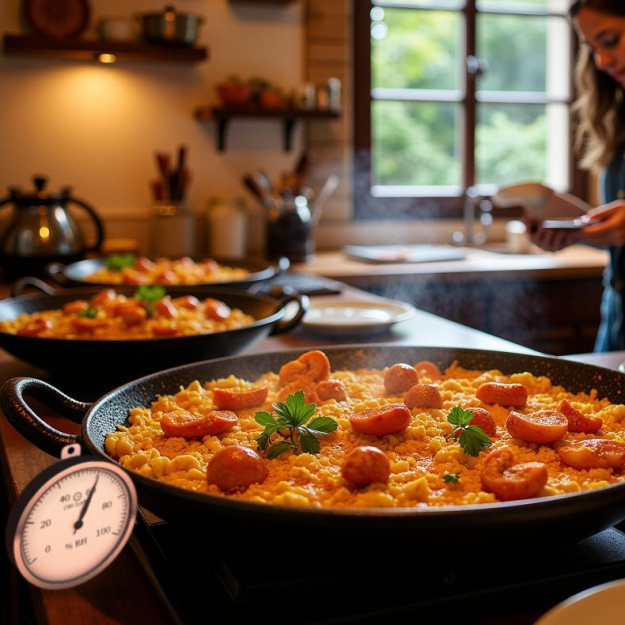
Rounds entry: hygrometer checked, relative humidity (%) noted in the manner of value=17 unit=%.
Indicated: value=60 unit=%
